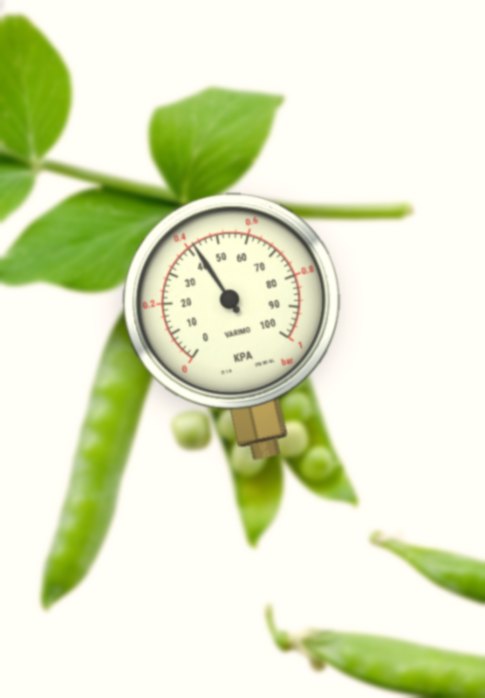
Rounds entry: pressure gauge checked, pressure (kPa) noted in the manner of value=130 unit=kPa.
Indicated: value=42 unit=kPa
